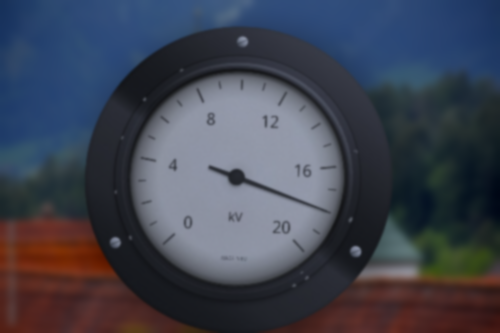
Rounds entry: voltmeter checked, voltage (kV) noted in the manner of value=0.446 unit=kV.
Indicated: value=18 unit=kV
